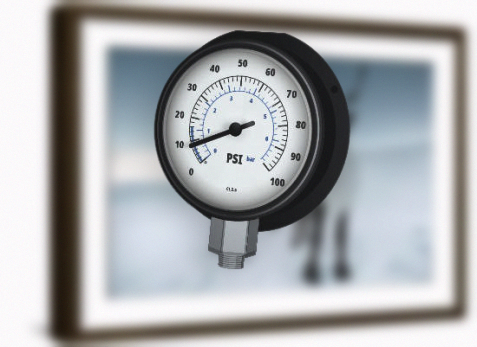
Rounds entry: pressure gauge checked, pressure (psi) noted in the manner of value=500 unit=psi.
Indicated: value=8 unit=psi
